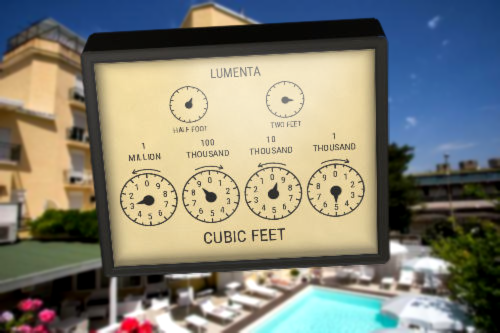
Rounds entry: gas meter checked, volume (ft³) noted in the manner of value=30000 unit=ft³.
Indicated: value=289500 unit=ft³
